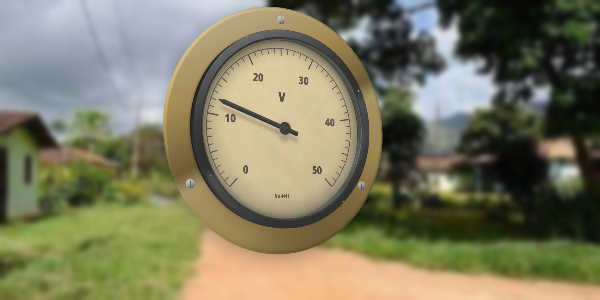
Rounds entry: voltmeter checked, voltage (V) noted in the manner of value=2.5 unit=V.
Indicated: value=12 unit=V
